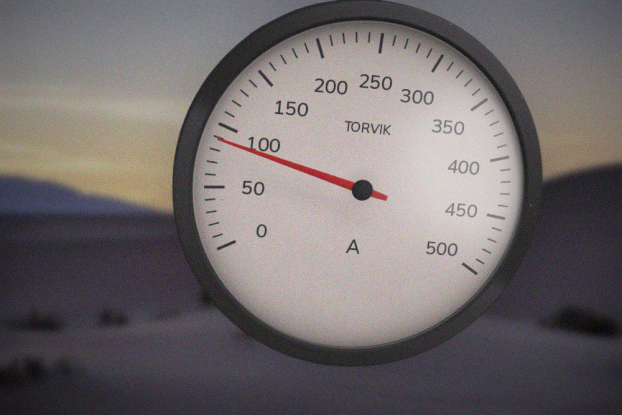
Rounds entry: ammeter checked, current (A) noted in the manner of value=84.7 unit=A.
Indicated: value=90 unit=A
